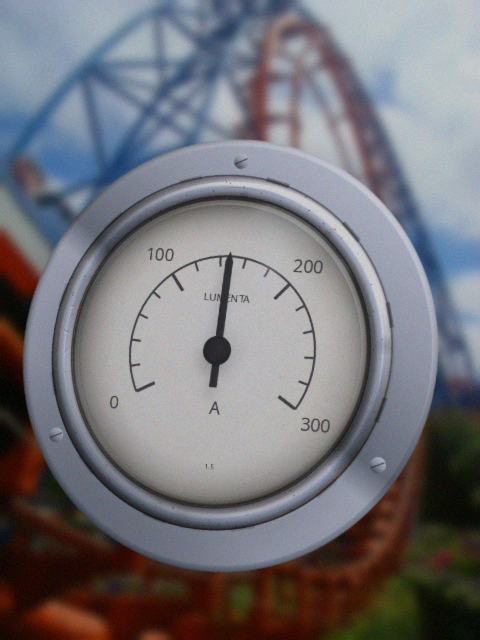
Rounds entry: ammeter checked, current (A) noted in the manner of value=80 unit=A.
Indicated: value=150 unit=A
